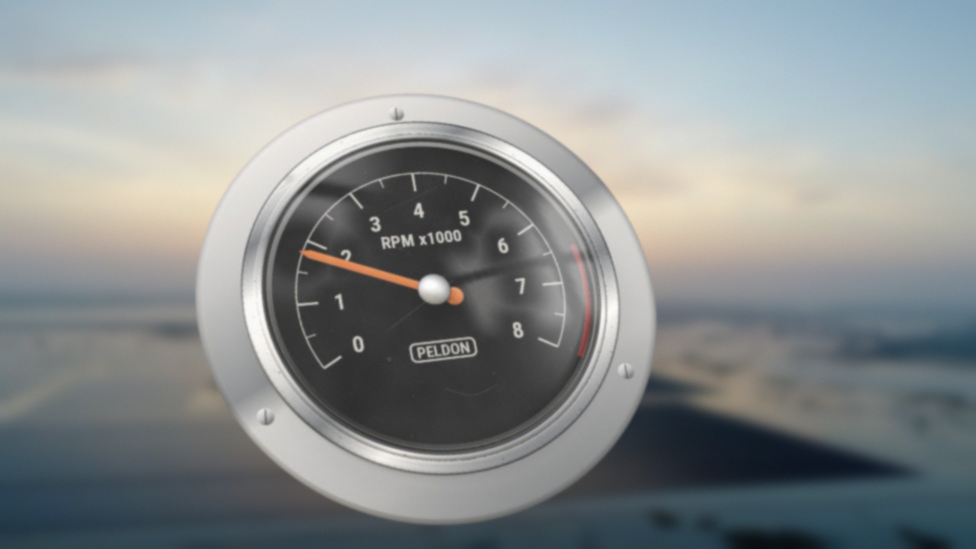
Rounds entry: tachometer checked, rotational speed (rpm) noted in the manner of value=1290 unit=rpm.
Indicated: value=1750 unit=rpm
